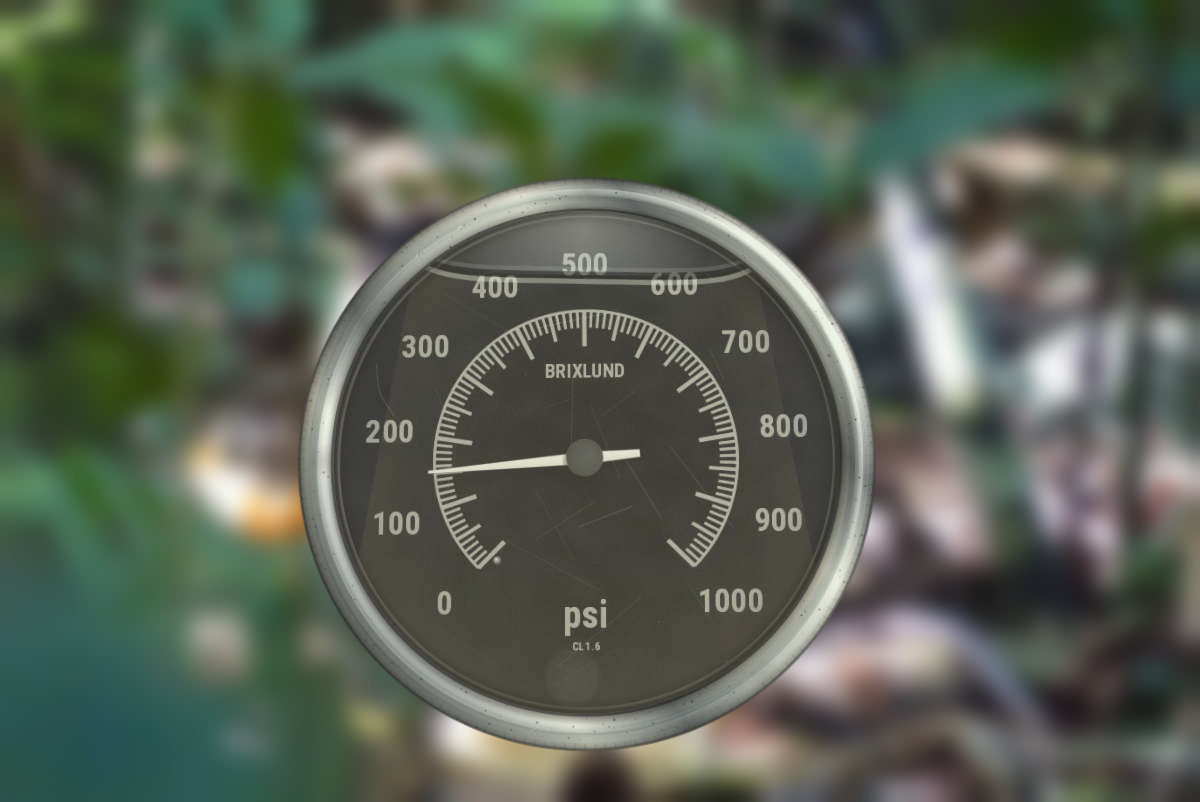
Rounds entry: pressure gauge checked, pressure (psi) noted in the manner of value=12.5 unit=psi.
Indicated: value=150 unit=psi
